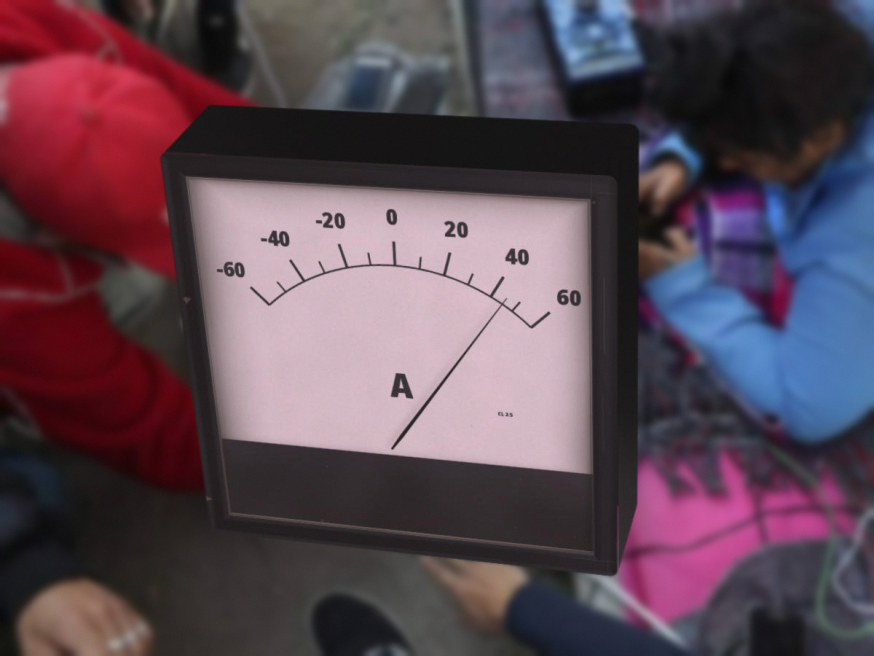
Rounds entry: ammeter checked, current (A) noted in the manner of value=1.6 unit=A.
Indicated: value=45 unit=A
